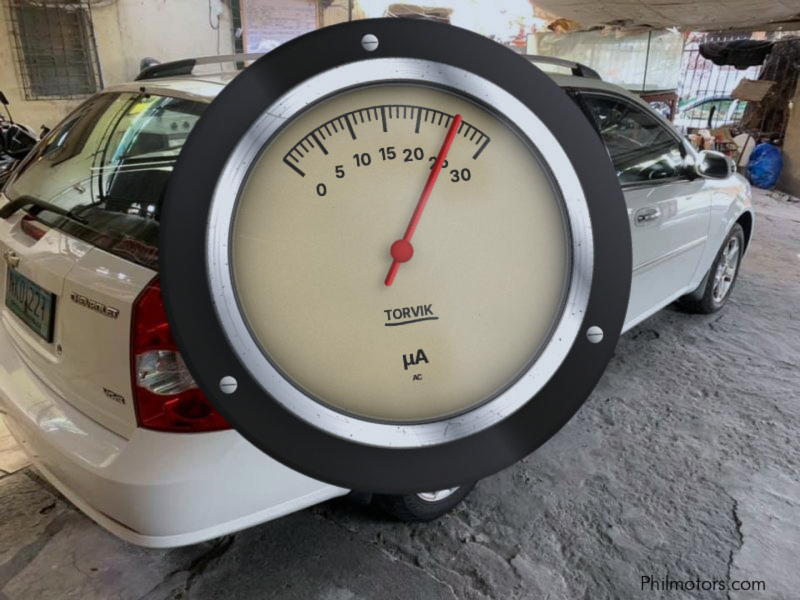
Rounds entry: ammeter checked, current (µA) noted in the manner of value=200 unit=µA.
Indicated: value=25 unit=µA
